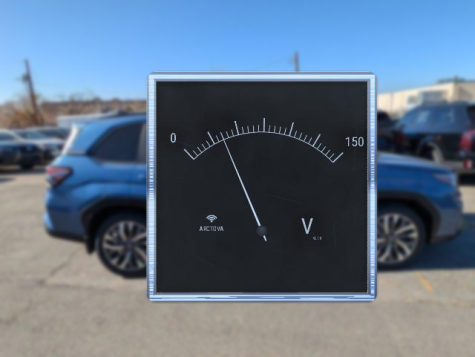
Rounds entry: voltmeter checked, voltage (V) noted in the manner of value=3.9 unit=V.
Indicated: value=35 unit=V
